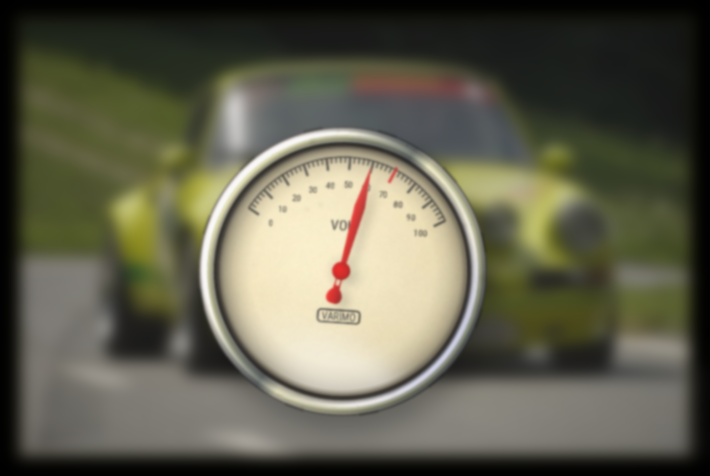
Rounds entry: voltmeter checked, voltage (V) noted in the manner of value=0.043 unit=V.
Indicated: value=60 unit=V
